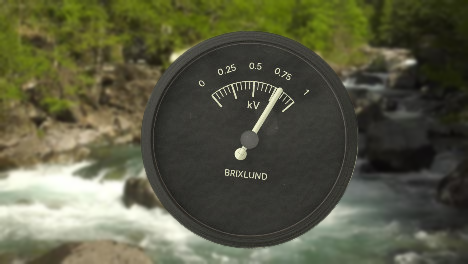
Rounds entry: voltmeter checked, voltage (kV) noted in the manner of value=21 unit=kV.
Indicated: value=0.8 unit=kV
